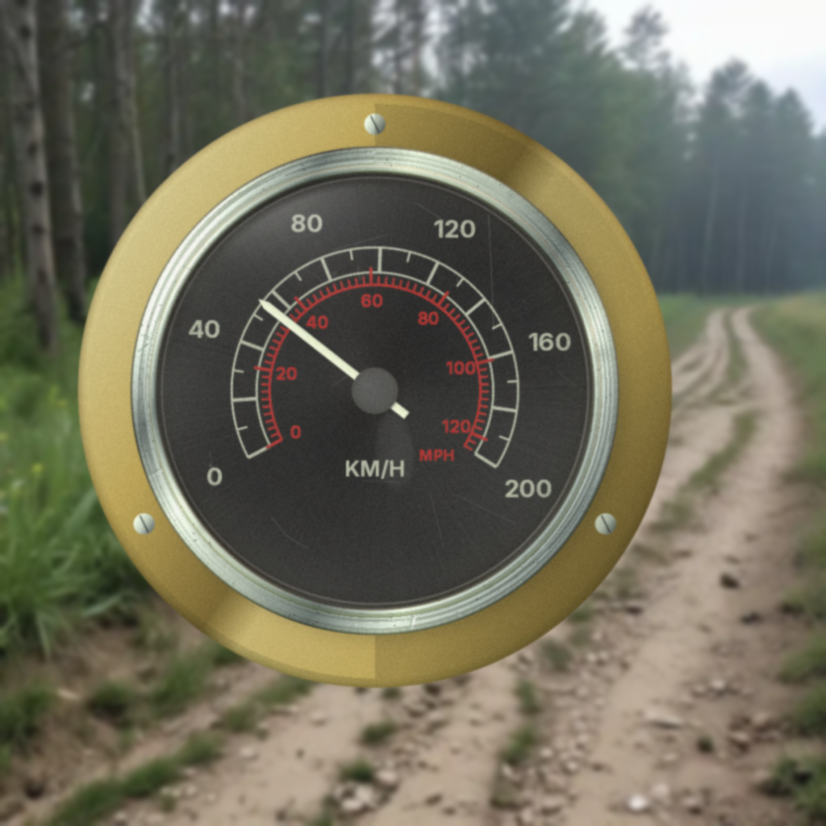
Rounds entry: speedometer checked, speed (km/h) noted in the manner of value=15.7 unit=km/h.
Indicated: value=55 unit=km/h
